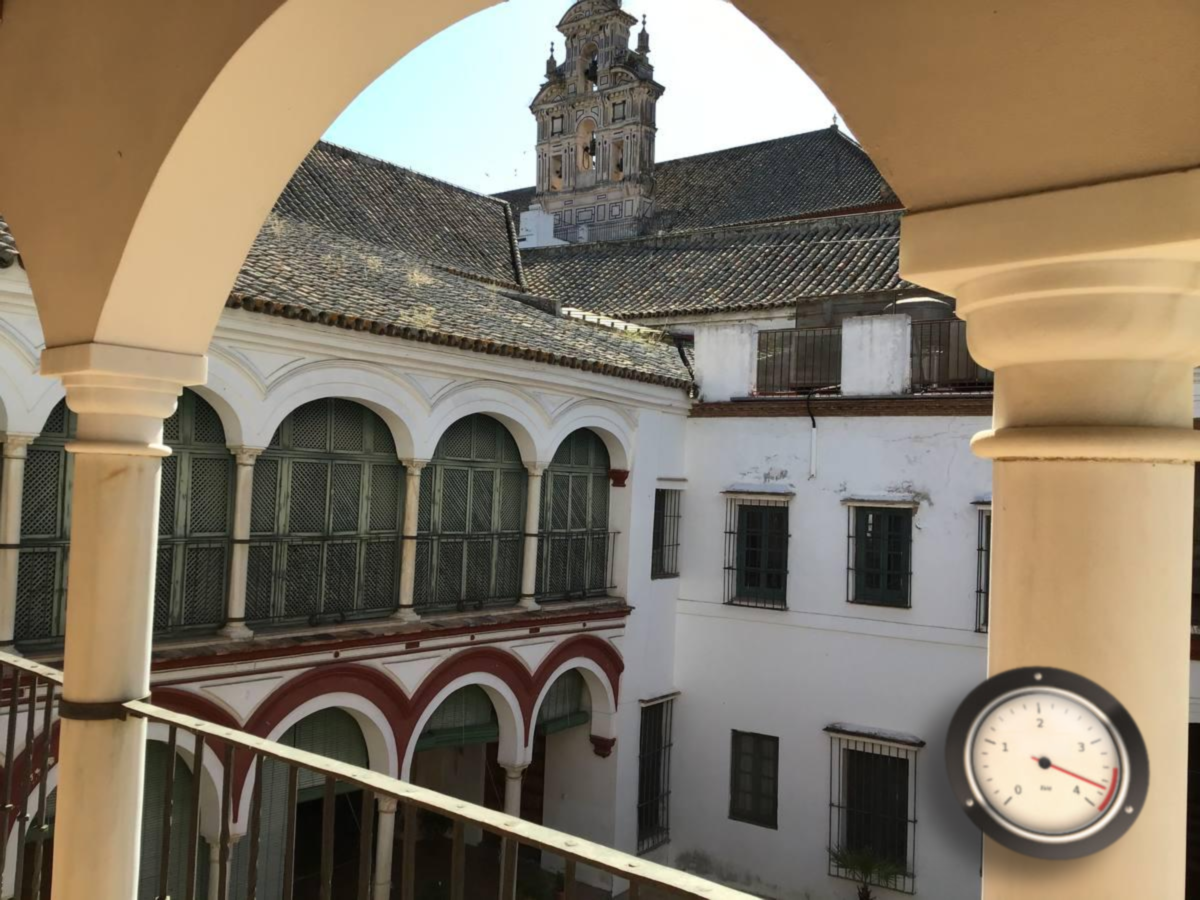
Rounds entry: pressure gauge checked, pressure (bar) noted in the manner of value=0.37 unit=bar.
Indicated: value=3.7 unit=bar
